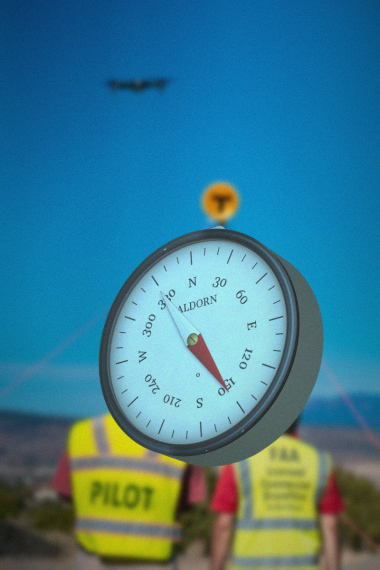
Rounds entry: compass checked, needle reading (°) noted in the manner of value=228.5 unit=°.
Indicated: value=150 unit=°
